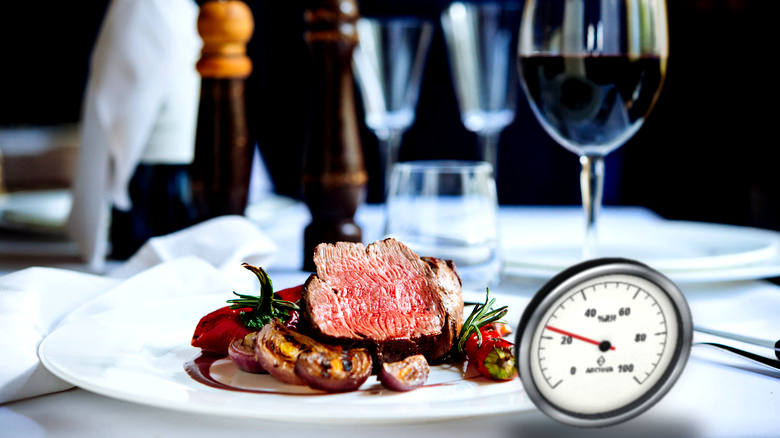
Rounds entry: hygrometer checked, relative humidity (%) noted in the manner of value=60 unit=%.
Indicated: value=24 unit=%
